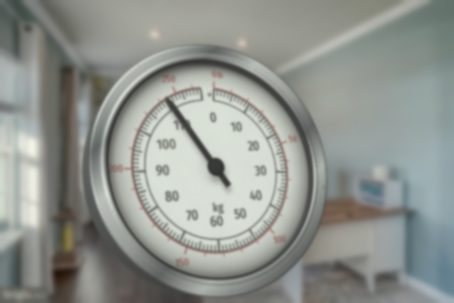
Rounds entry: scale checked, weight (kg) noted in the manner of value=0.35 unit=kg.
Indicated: value=110 unit=kg
